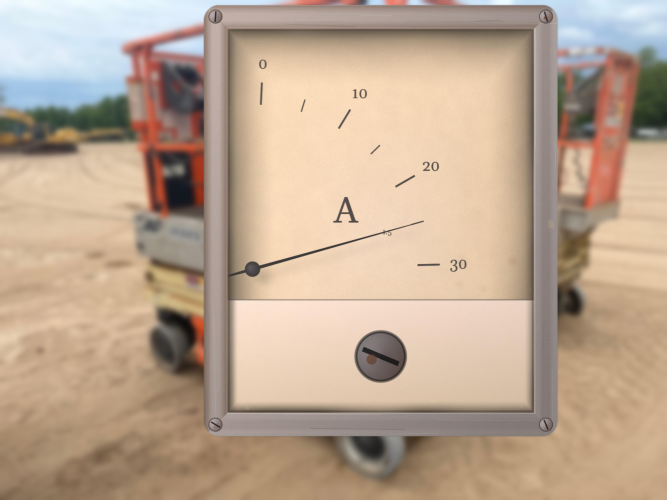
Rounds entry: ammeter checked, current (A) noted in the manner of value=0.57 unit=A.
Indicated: value=25 unit=A
